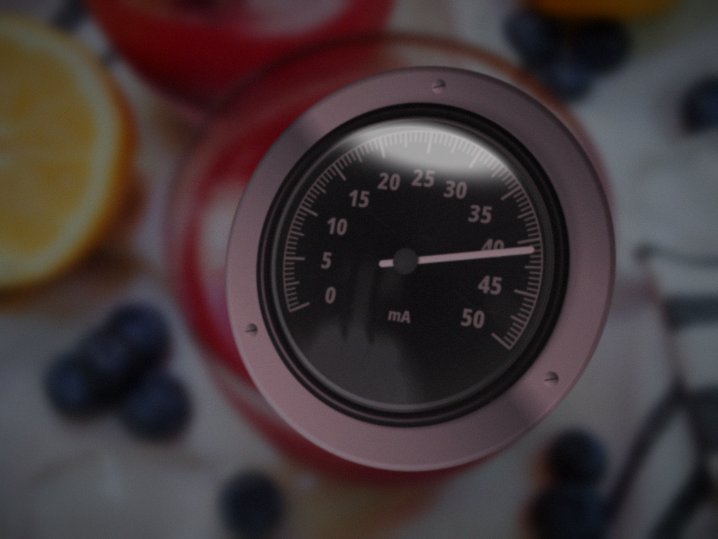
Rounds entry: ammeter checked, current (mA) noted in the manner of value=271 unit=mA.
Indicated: value=41 unit=mA
